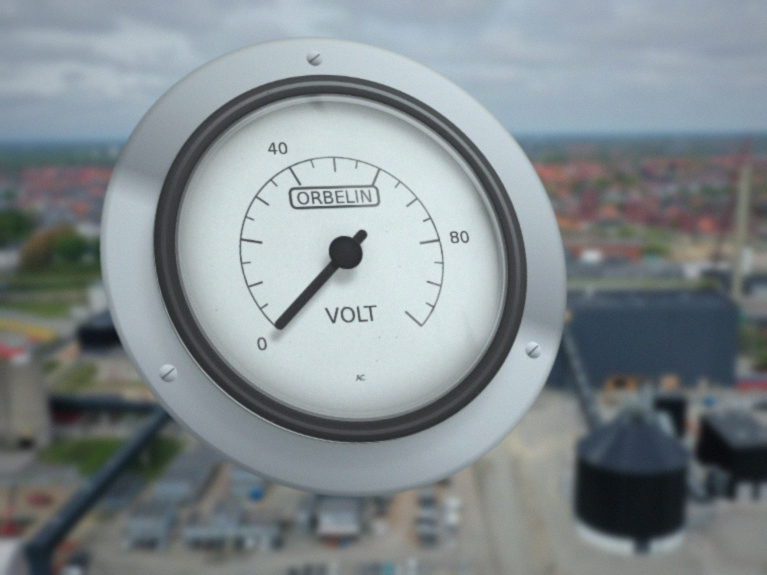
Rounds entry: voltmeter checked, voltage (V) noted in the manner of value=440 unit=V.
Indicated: value=0 unit=V
